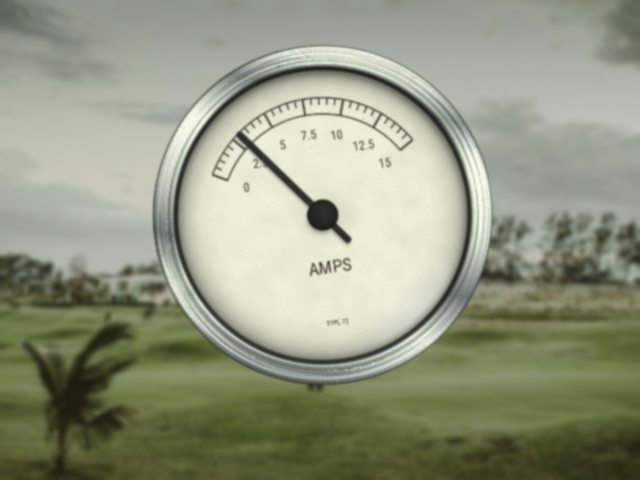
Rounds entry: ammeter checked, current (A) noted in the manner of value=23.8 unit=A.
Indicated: value=3 unit=A
